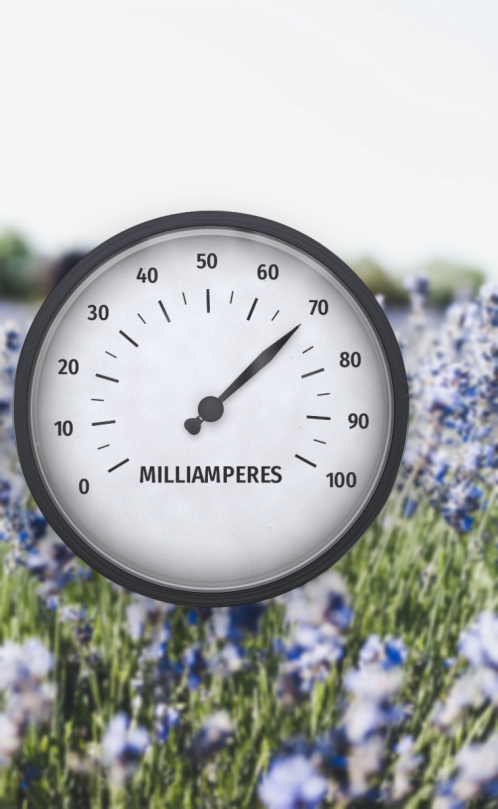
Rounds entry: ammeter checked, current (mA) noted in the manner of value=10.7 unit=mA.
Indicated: value=70 unit=mA
